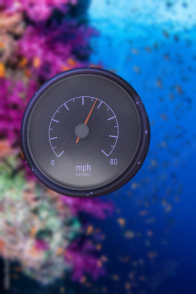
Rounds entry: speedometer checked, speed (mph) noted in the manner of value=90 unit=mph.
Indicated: value=47.5 unit=mph
